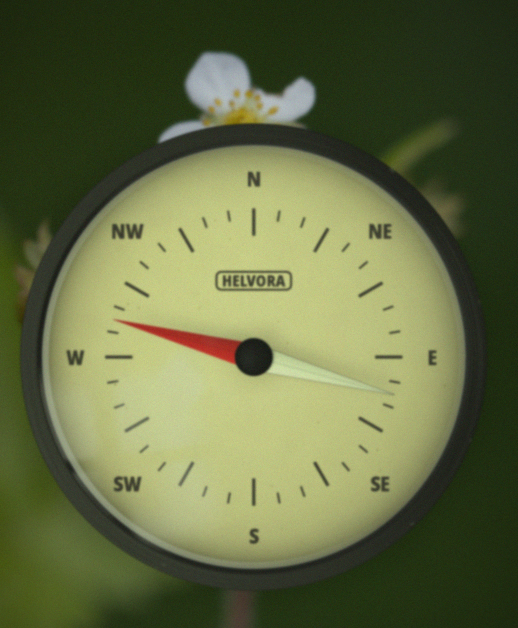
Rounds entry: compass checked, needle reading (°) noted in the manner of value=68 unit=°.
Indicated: value=285 unit=°
